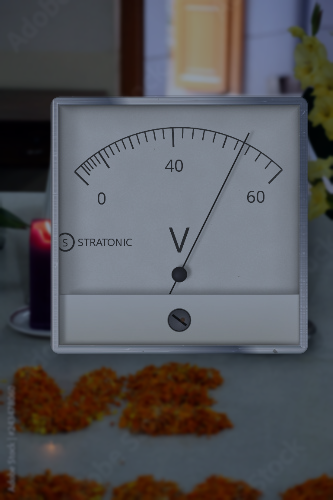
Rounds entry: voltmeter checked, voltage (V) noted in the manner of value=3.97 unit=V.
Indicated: value=53 unit=V
